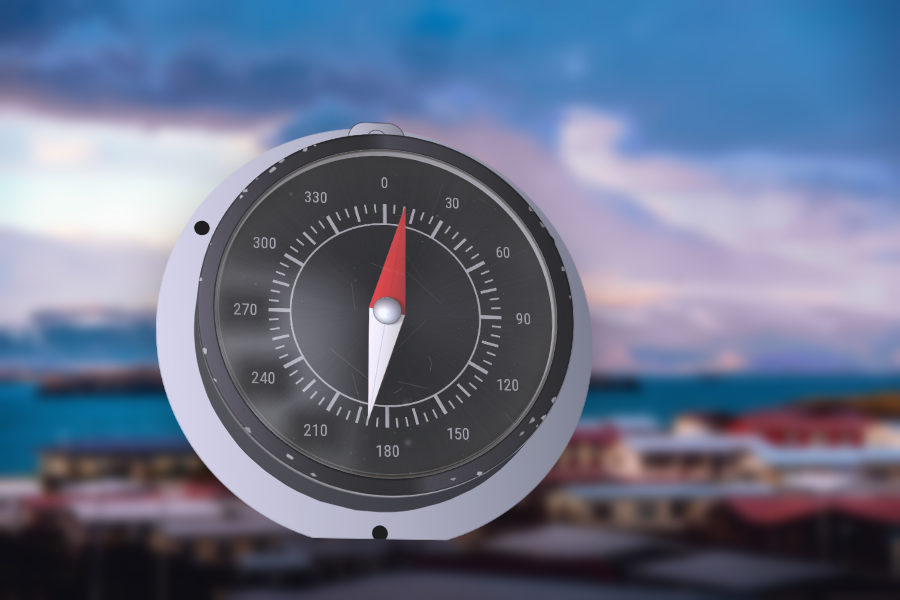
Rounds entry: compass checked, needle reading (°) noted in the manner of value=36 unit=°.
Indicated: value=10 unit=°
